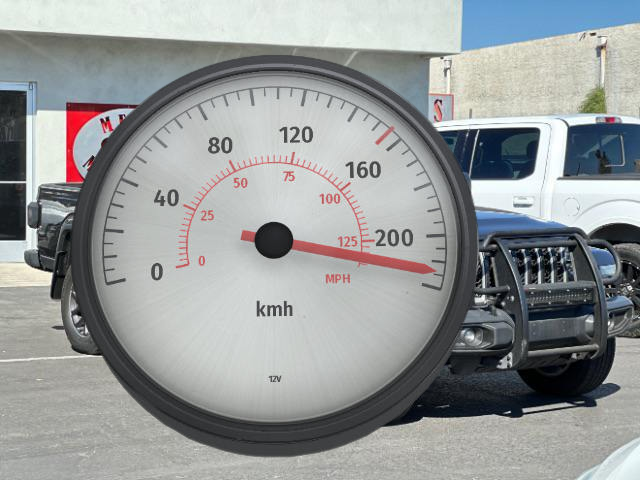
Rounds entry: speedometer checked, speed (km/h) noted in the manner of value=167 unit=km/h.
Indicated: value=215 unit=km/h
